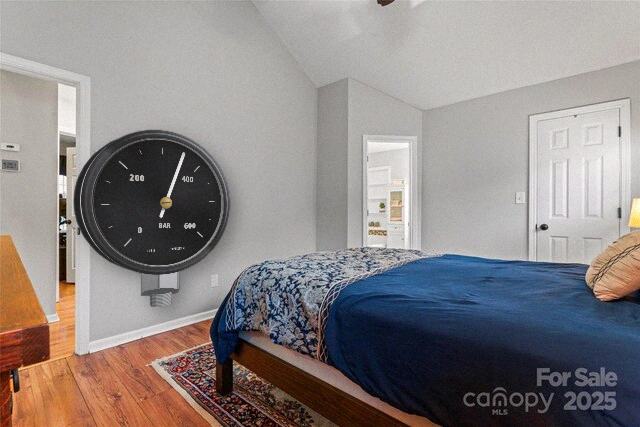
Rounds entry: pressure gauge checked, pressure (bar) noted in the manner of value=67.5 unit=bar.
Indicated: value=350 unit=bar
